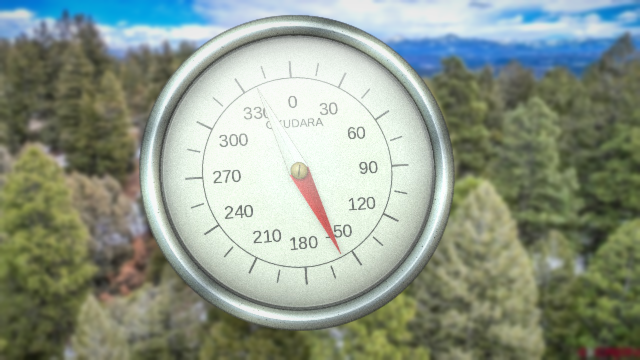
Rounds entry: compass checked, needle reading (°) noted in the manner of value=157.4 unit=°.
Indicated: value=157.5 unit=°
